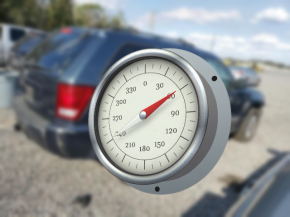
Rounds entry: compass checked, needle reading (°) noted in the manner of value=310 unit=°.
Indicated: value=60 unit=°
